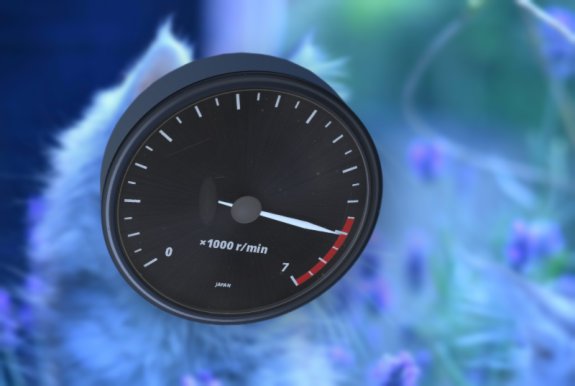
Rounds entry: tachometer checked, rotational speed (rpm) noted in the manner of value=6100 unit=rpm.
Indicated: value=6000 unit=rpm
